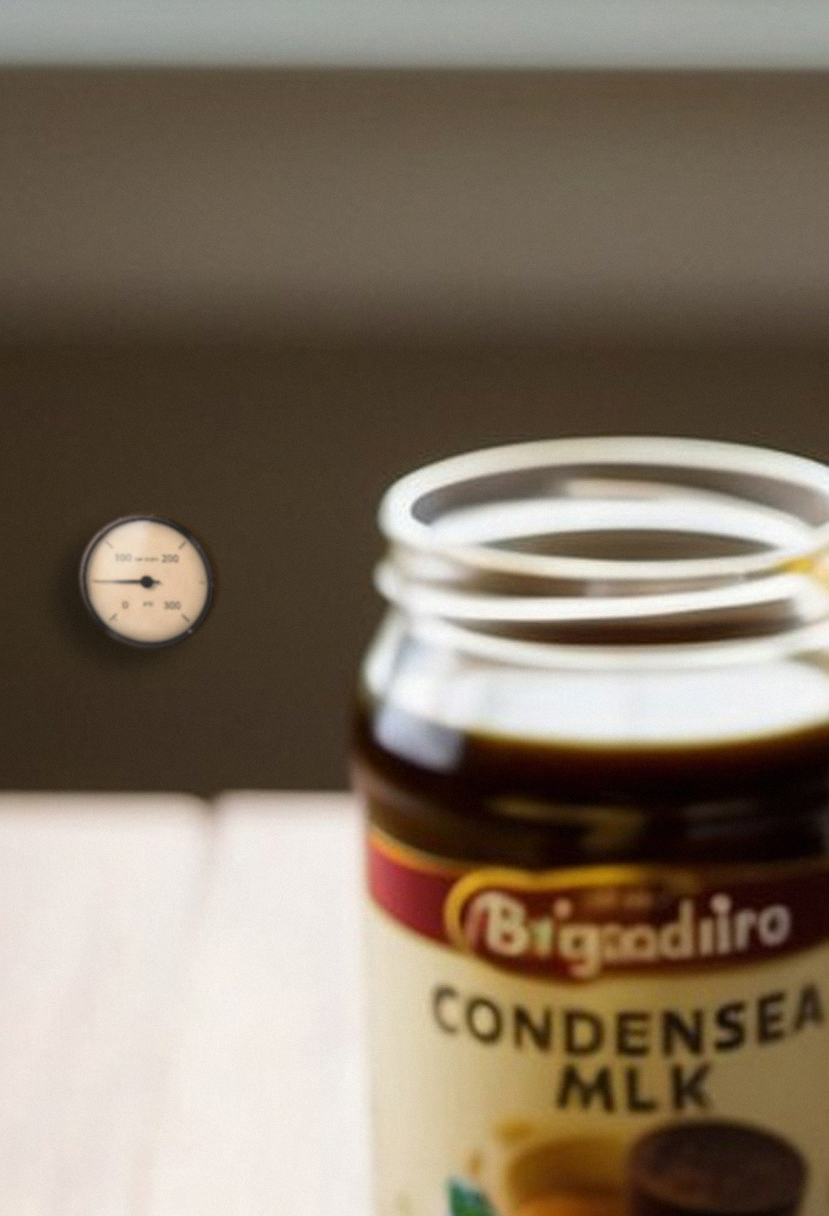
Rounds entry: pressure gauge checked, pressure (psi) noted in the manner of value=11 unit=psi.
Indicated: value=50 unit=psi
